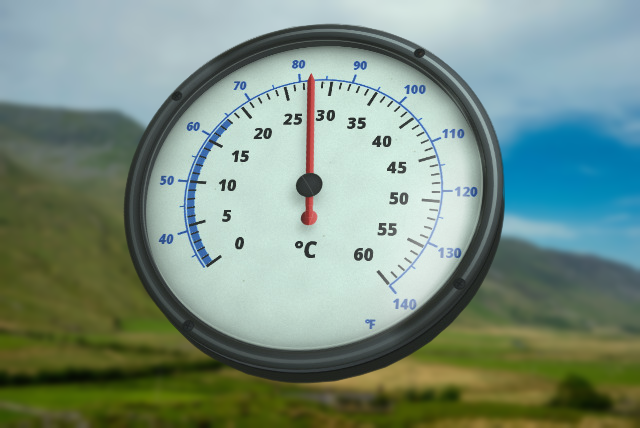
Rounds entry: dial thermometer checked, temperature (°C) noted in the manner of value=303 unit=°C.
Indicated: value=28 unit=°C
